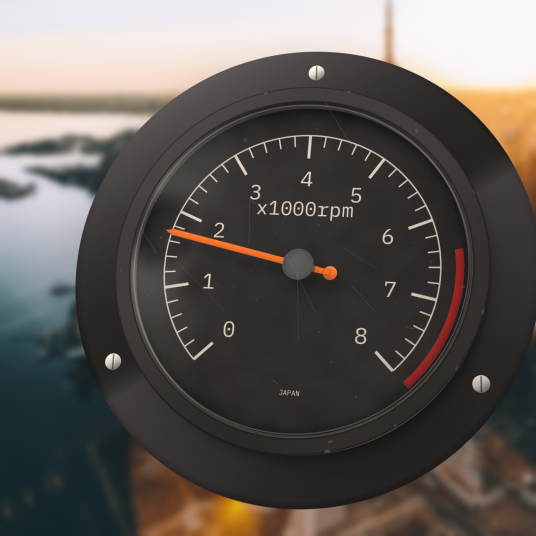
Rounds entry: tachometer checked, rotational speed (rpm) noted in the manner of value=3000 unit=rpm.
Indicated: value=1700 unit=rpm
